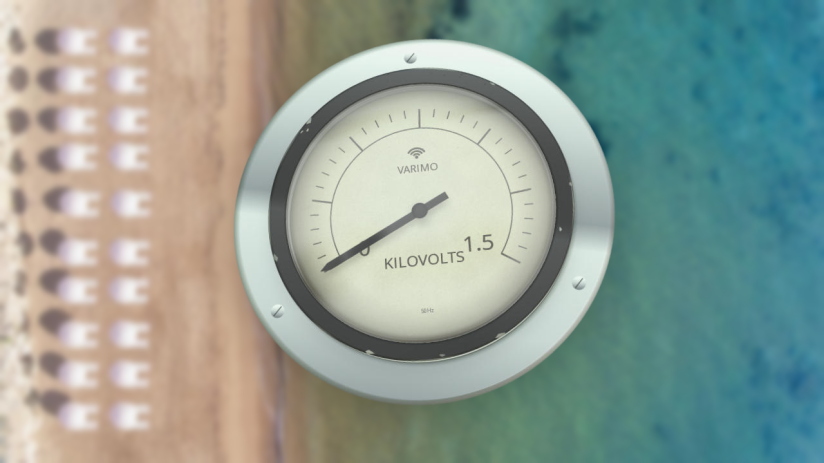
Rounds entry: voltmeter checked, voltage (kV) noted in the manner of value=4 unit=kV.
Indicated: value=0 unit=kV
